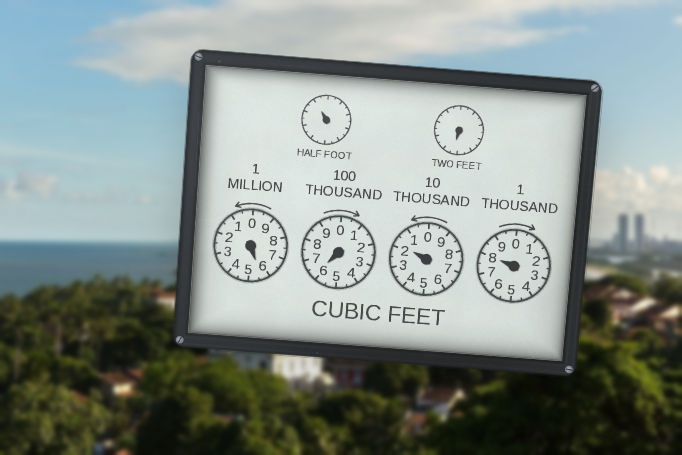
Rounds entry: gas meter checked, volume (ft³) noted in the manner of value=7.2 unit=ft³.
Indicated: value=561800 unit=ft³
